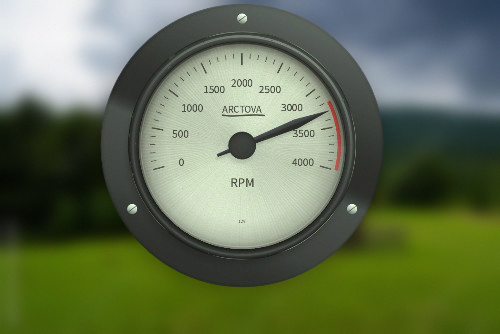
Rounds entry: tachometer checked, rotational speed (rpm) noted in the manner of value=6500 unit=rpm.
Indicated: value=3300 unit=rpm
